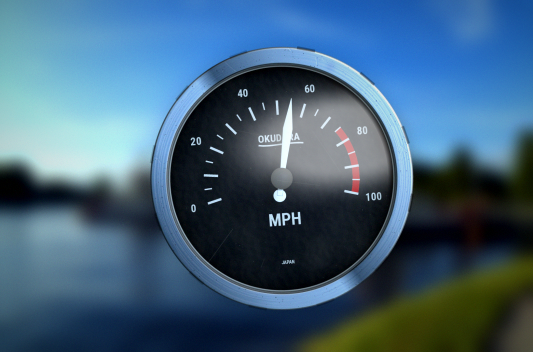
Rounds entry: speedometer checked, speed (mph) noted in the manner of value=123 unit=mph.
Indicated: value=55 unit=mph
